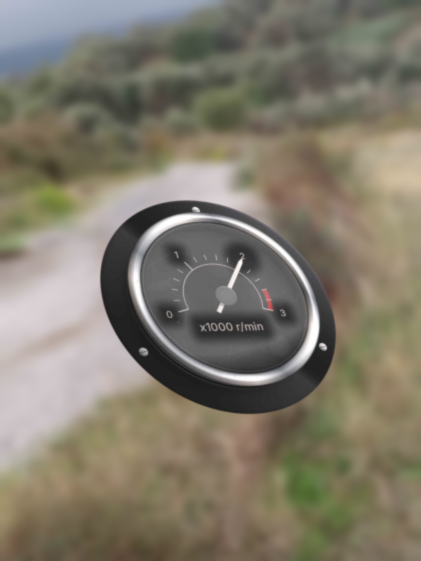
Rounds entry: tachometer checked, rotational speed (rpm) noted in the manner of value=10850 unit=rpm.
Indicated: value=2000 unit=rpm
